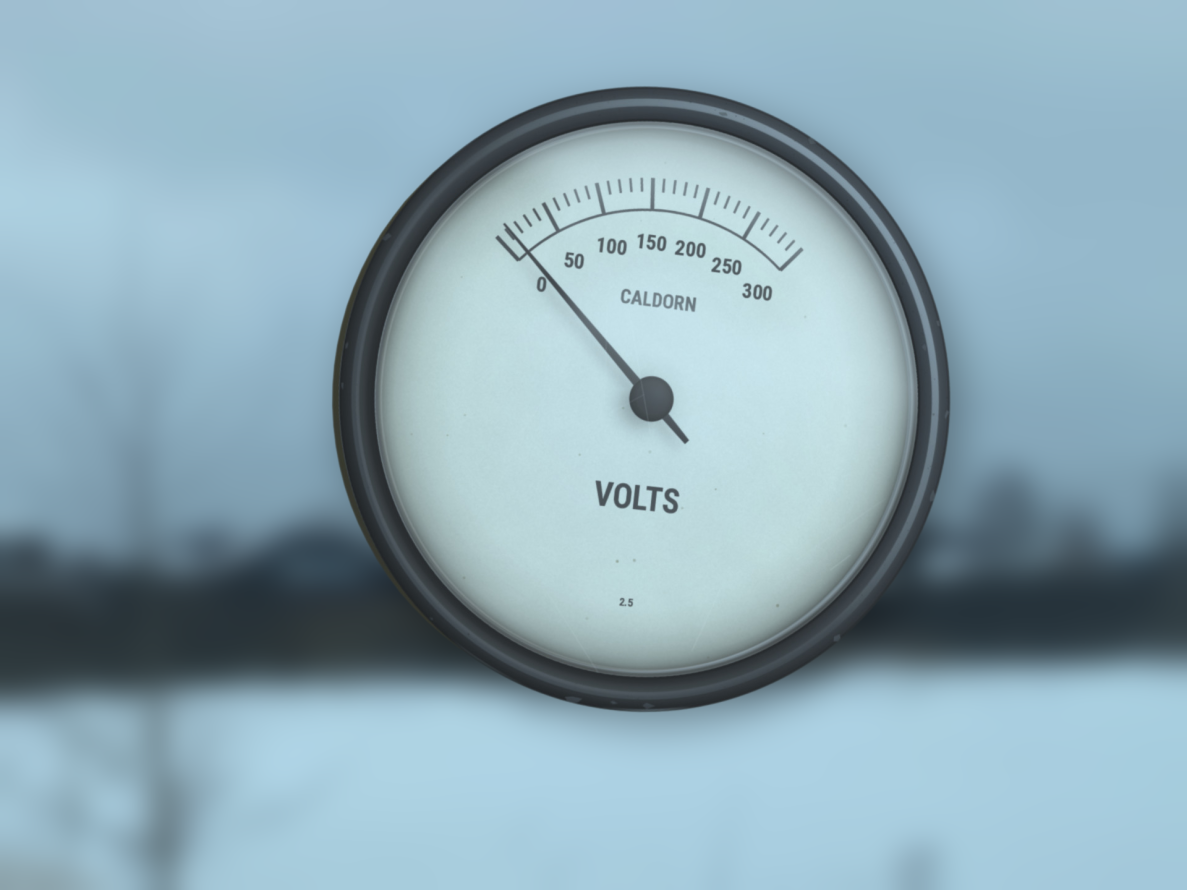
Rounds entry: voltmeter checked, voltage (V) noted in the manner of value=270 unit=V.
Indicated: value=10 unit=V
